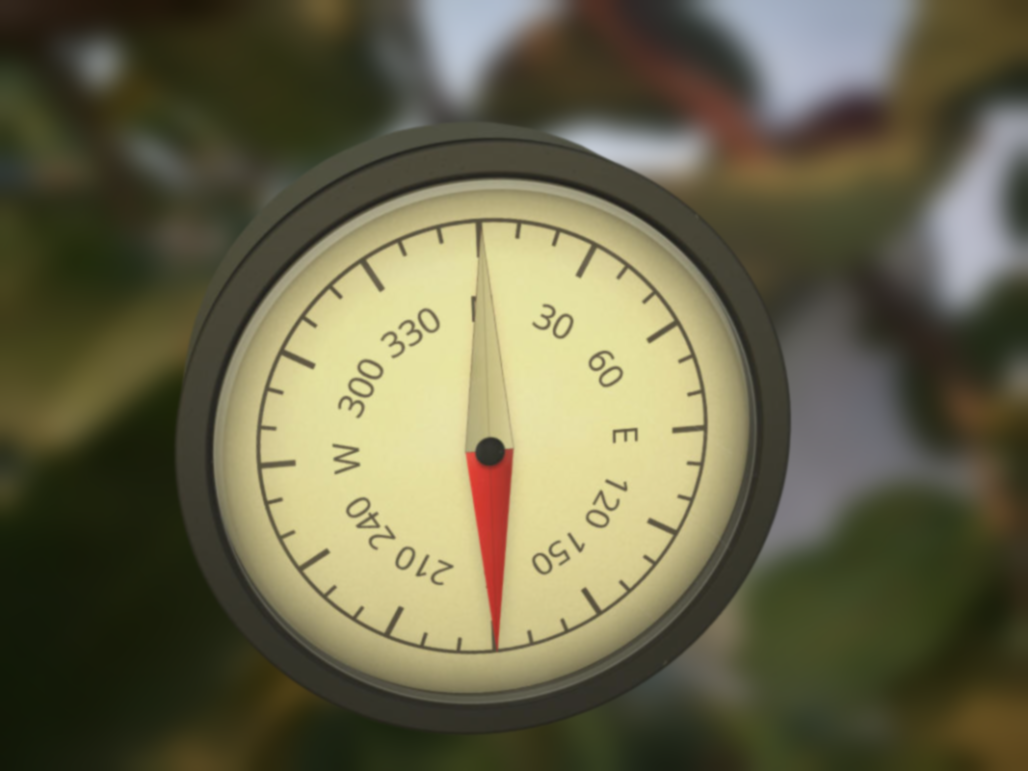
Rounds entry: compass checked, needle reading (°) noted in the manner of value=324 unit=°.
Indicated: value=180 unit=°
